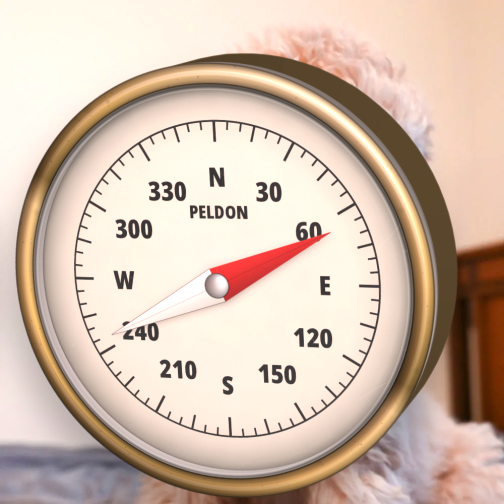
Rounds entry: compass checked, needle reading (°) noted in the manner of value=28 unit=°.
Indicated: value=65 unit=°
